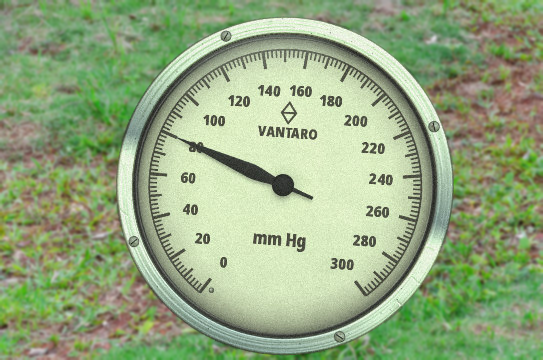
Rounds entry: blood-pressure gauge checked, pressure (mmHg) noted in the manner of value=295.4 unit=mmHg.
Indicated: value=80 unit=mmHg
